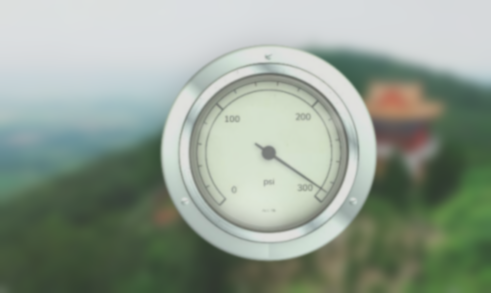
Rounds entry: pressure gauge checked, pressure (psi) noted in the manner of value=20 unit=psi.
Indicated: value=290 unit=psi
